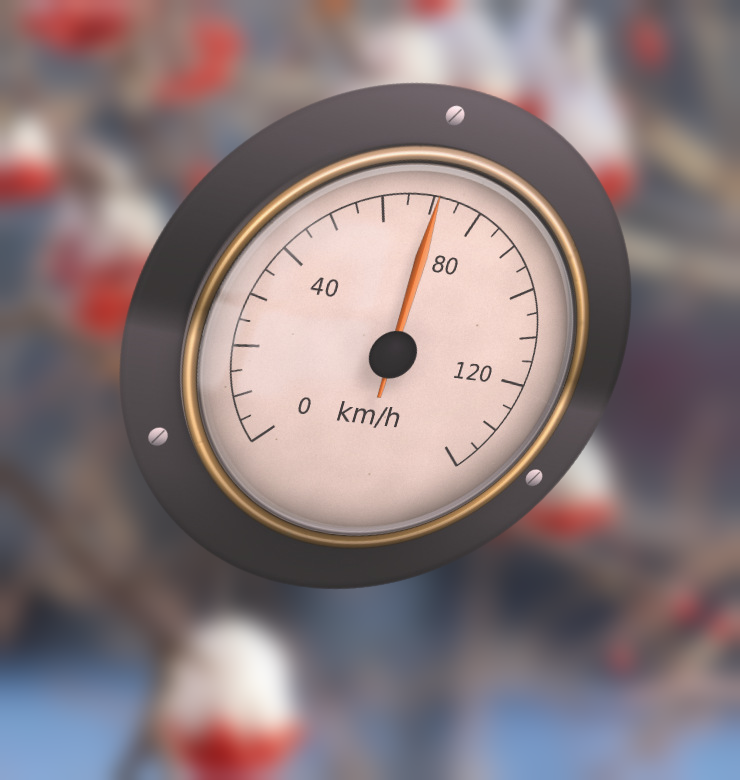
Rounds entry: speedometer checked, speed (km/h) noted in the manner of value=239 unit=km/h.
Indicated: value=70 unit=km/h
